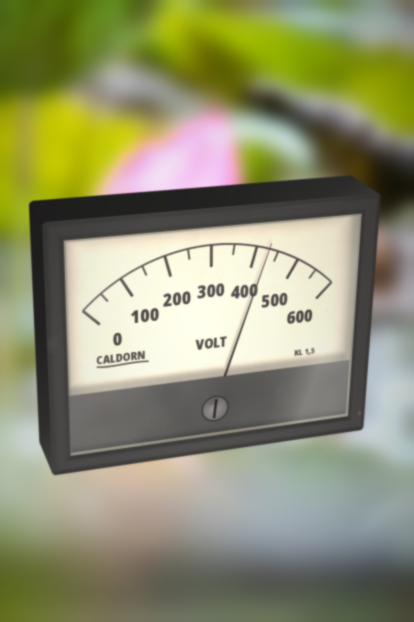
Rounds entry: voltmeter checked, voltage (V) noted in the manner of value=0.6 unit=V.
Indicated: value=425 unit=V
